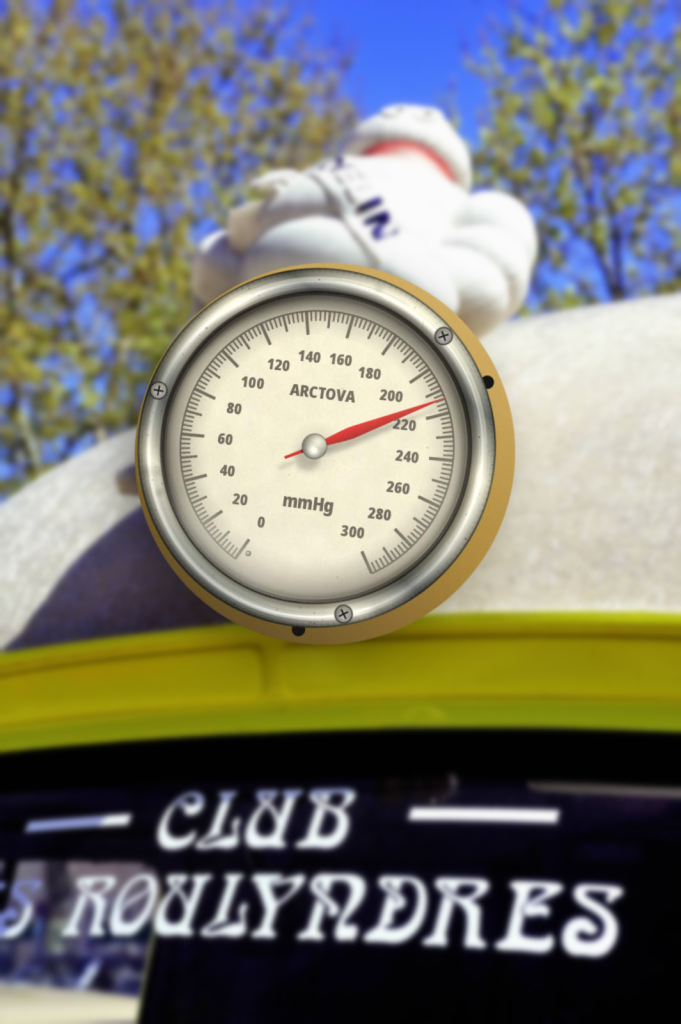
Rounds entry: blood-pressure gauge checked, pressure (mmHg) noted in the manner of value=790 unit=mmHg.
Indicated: value=214 unit=mmHg
